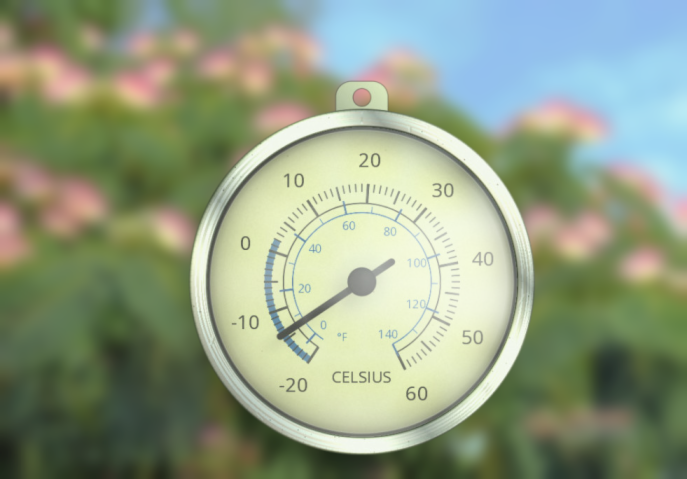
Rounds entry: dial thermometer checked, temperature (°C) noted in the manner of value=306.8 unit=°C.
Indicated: value=-14 unit=°C
